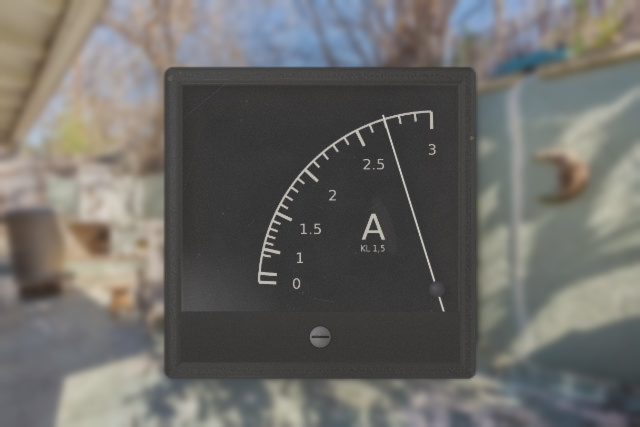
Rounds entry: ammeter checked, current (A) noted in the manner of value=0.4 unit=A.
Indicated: value=2.7 unit=A
